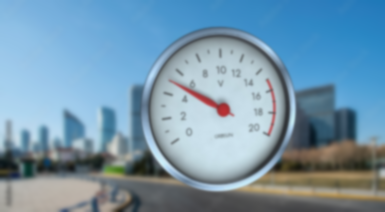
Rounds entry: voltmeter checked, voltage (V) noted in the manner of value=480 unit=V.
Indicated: value=5 unit=V
